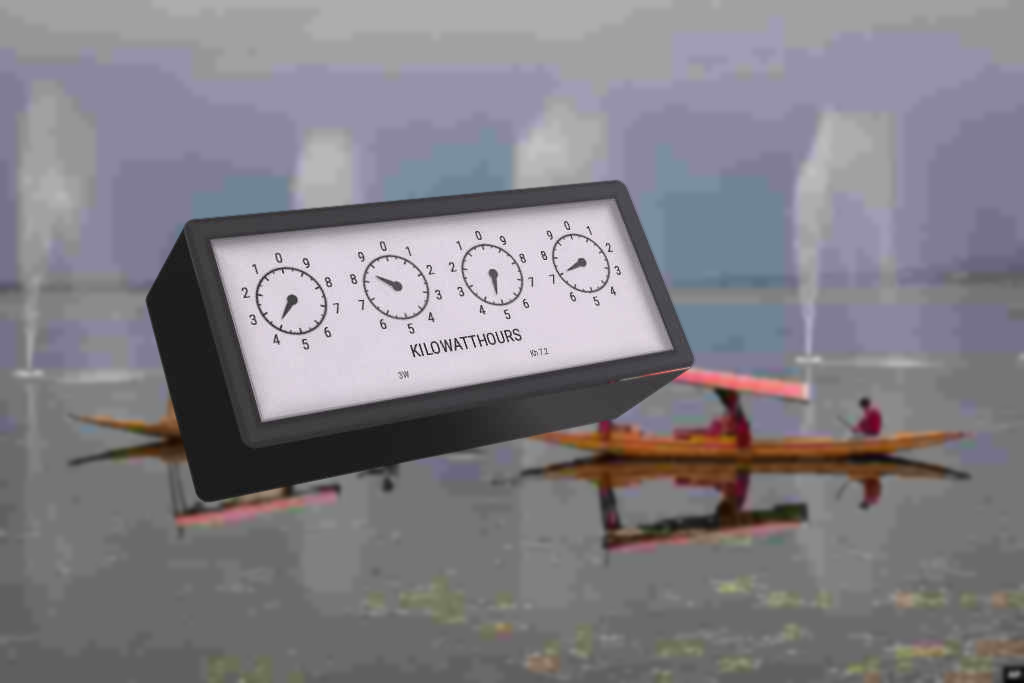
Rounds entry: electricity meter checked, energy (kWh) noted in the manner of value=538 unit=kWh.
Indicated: value=3847 unit=kWh
